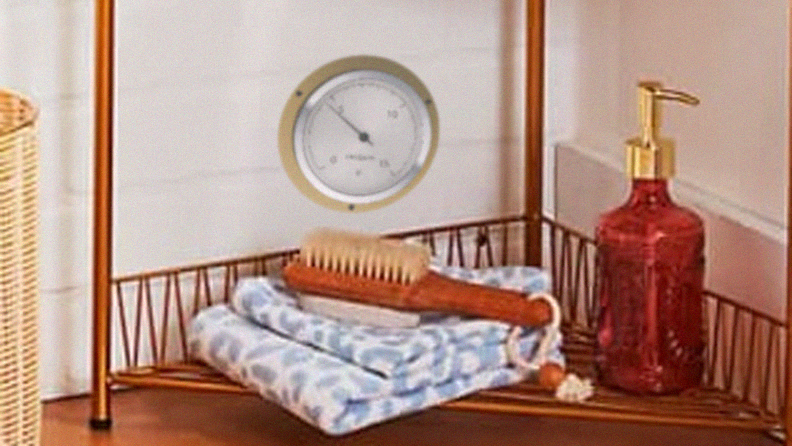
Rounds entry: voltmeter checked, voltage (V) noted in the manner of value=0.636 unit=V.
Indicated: value=4.5 unit=V
